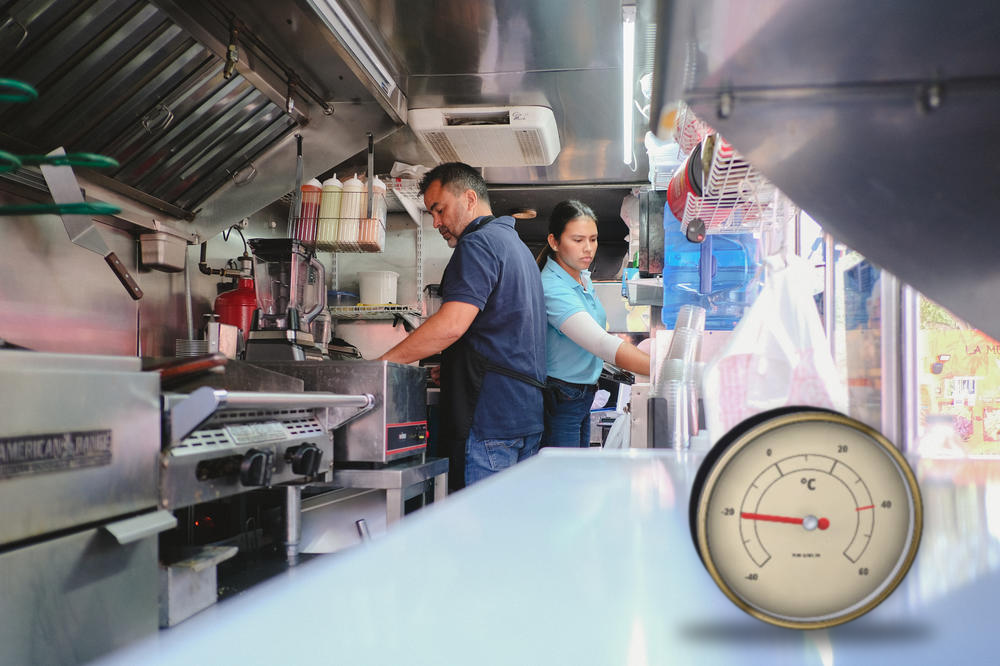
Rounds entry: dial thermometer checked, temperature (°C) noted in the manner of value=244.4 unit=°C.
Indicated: value=-20 unit=°C
